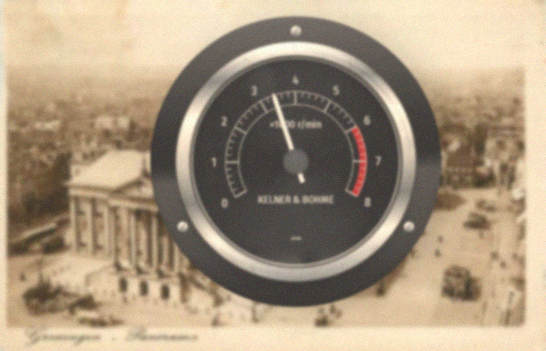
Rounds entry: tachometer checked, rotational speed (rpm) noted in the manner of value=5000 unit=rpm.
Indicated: value=3400 unit=rpm
